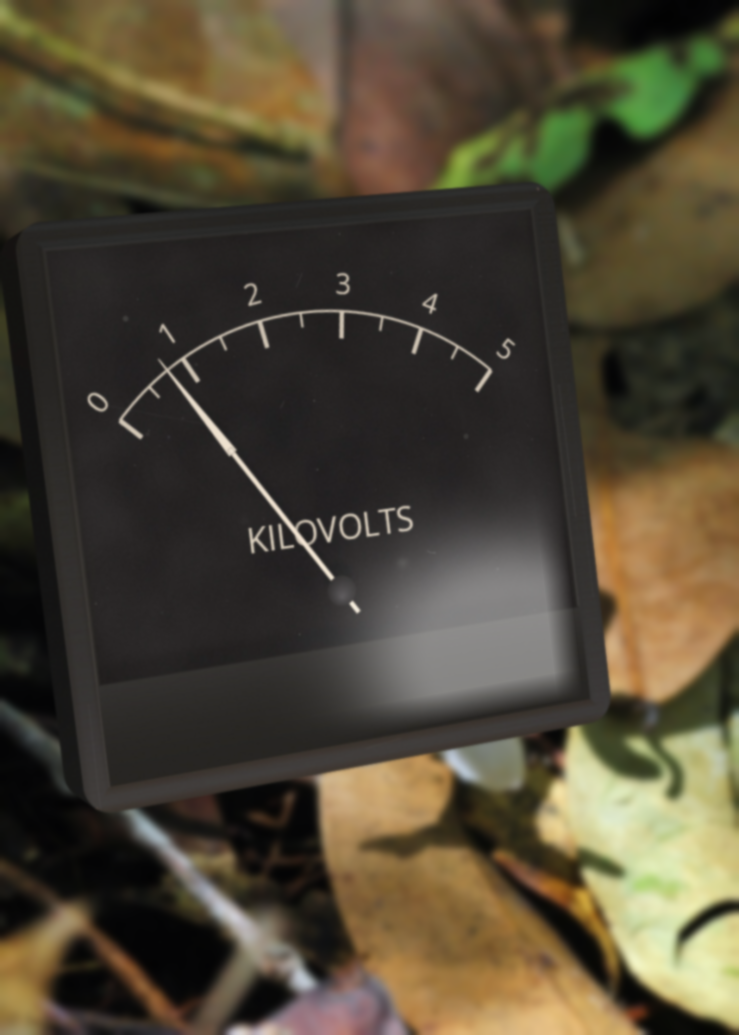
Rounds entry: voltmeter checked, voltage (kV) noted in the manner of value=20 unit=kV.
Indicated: value=0.75 unit=kV
